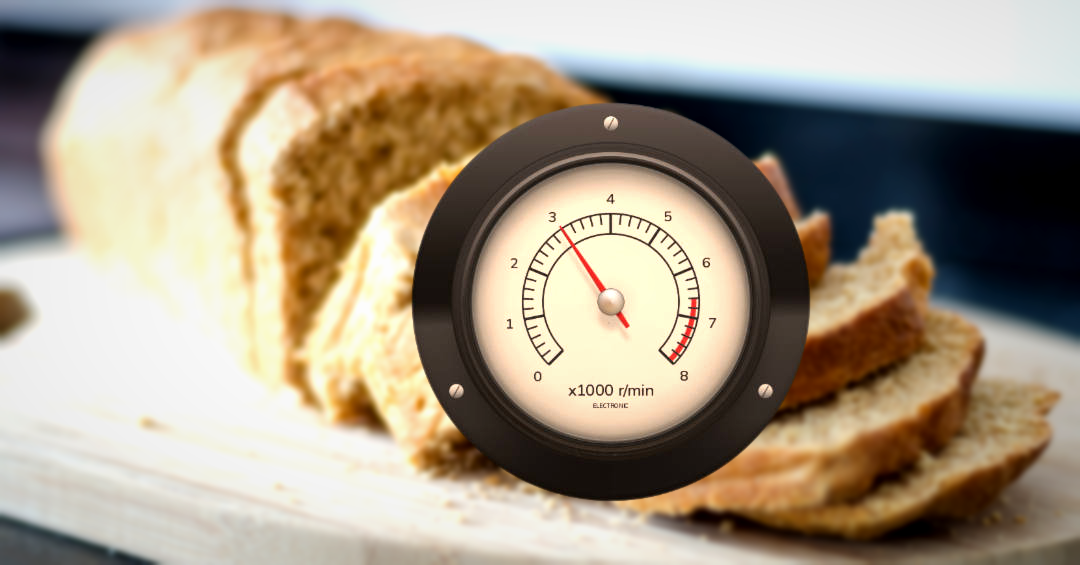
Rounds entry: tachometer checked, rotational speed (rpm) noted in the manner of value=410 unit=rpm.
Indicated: value=3000 unit=rpm
